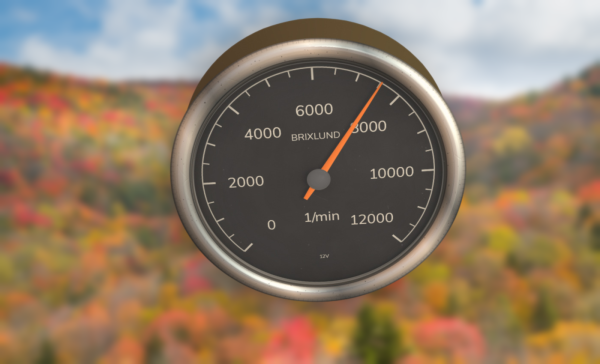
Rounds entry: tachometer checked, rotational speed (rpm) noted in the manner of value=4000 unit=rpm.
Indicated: value=7500 unit=rpm
